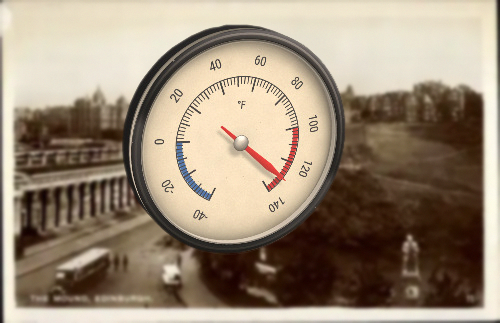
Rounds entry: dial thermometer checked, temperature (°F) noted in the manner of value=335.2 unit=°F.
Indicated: value=130 unit=°F
